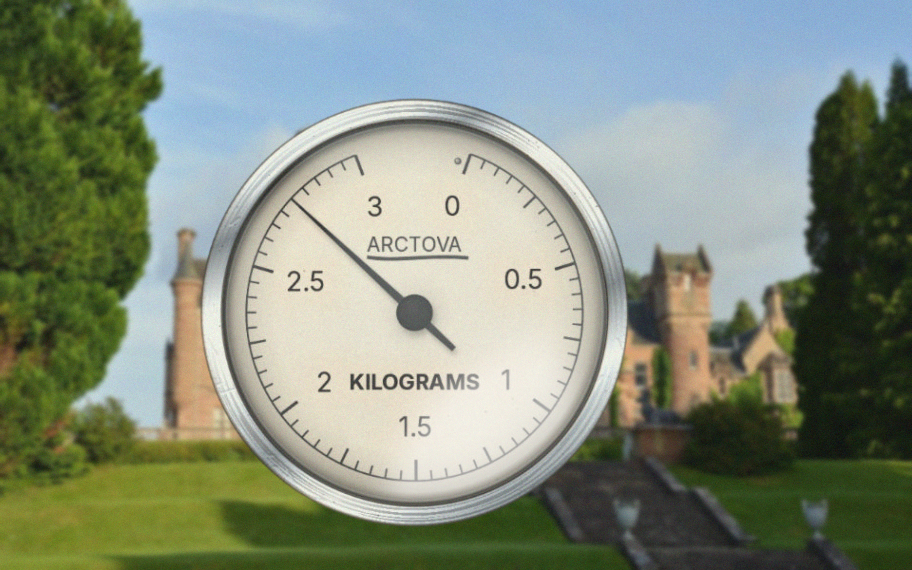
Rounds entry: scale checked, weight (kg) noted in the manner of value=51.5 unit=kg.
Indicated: value=2.75 unit=kg
